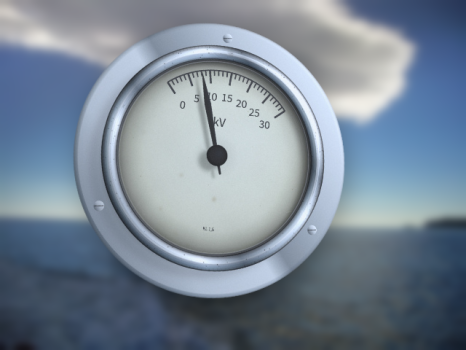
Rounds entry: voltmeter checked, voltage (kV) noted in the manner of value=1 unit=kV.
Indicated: value=8 unit=kV
